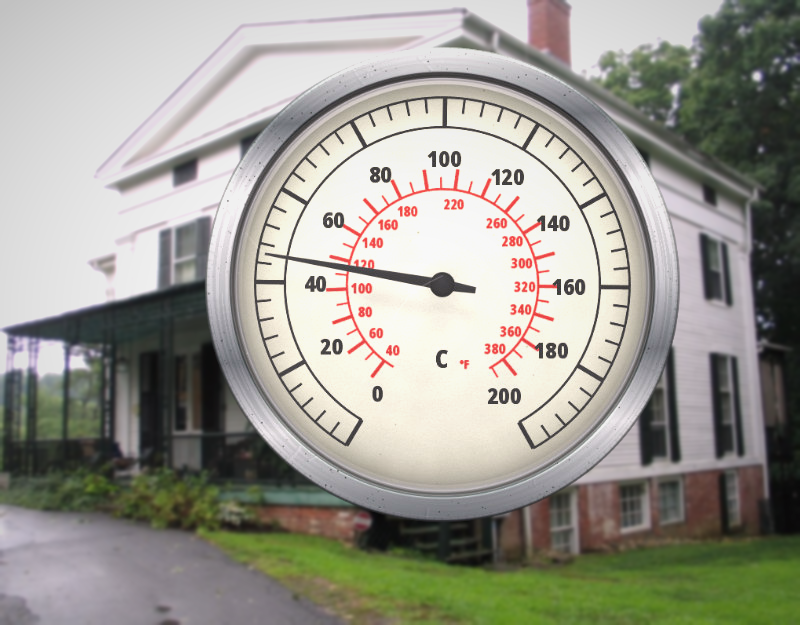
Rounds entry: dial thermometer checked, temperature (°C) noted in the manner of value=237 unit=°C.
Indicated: value=46 unit=°C
